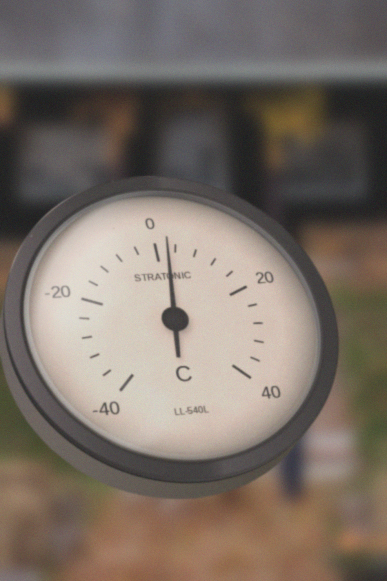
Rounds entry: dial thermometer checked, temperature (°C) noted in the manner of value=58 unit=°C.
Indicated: value=2 unit=°C
